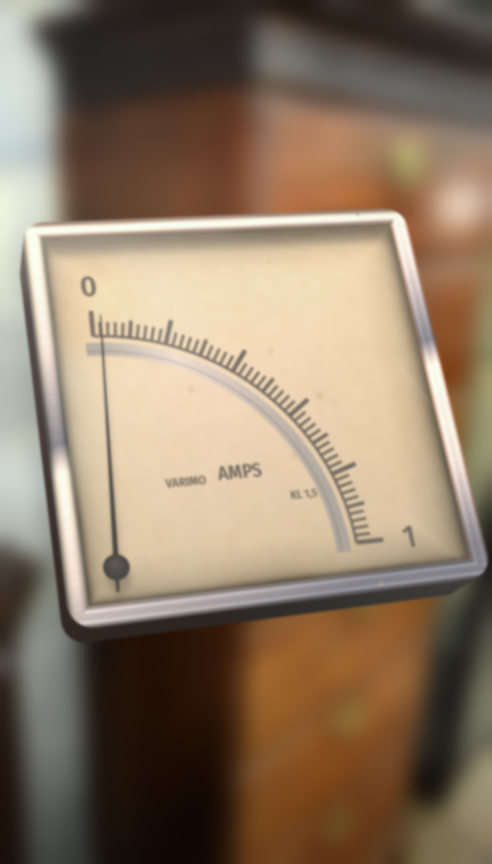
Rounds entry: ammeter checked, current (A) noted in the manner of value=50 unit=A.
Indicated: value=0.02 unit=A
